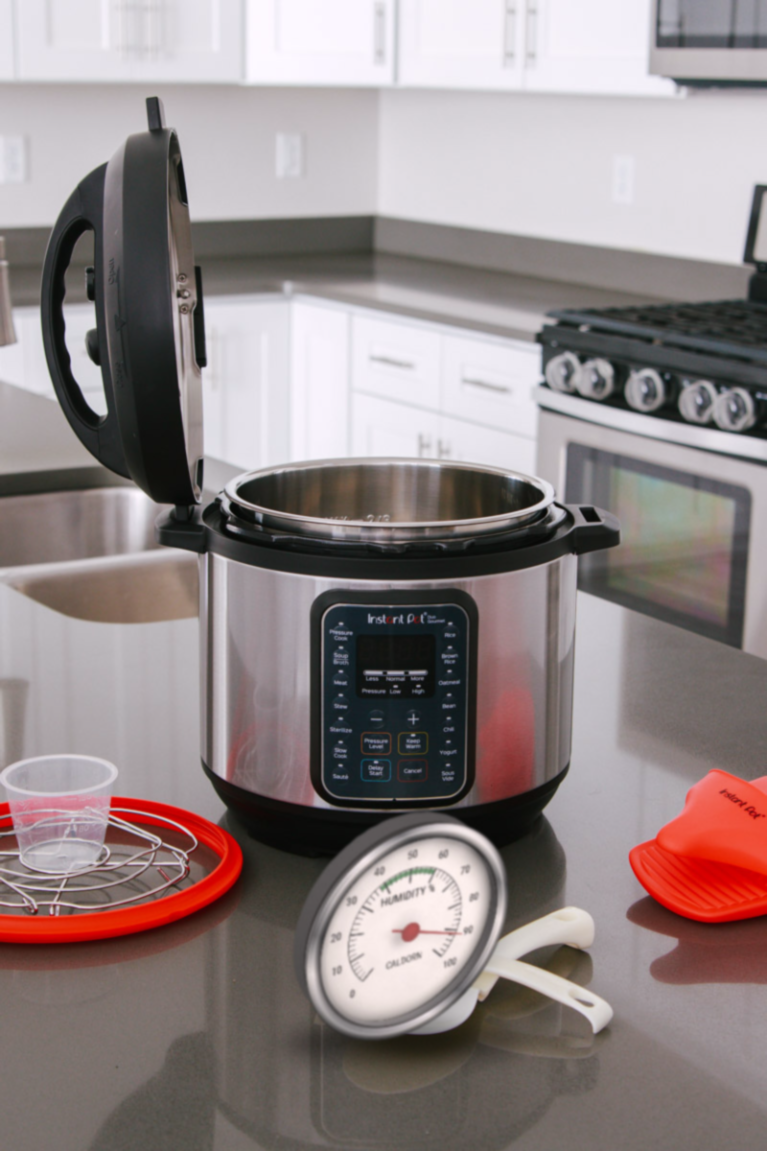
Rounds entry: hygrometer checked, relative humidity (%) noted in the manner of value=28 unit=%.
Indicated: value=90 unit=%
